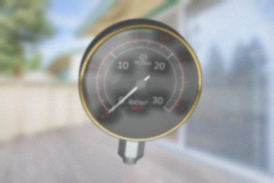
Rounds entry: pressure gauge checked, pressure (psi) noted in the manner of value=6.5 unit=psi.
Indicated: value=0 unit=psi
